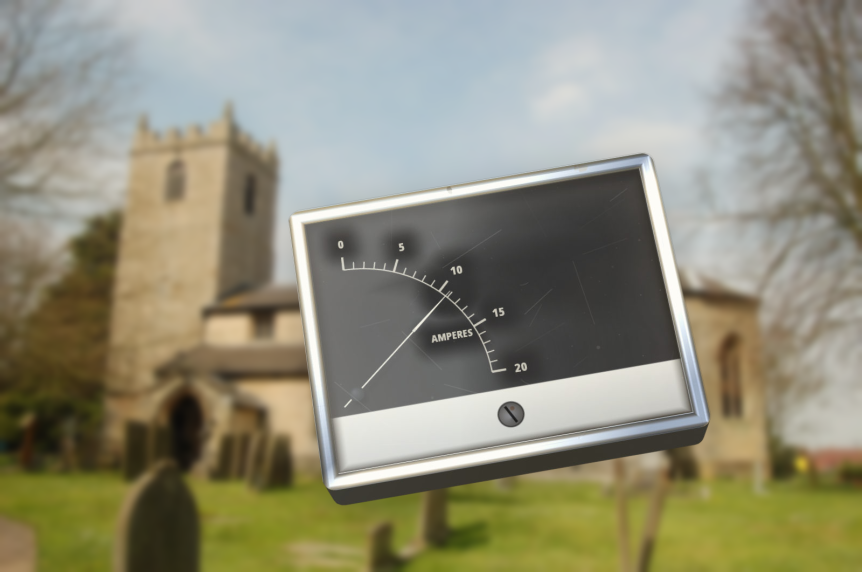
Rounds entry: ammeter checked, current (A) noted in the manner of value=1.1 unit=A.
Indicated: value=11 unit=A
